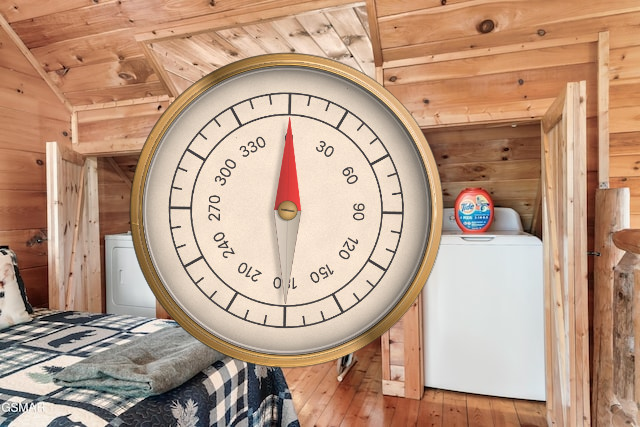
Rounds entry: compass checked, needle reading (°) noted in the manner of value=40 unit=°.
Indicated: value=0 unit=°
